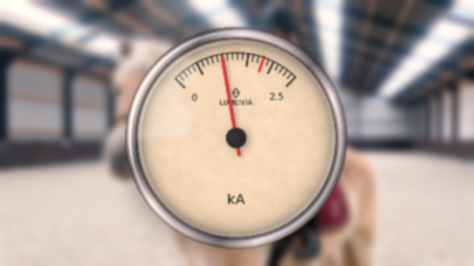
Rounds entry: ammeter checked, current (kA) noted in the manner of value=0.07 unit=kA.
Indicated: value=1 unit=kA
